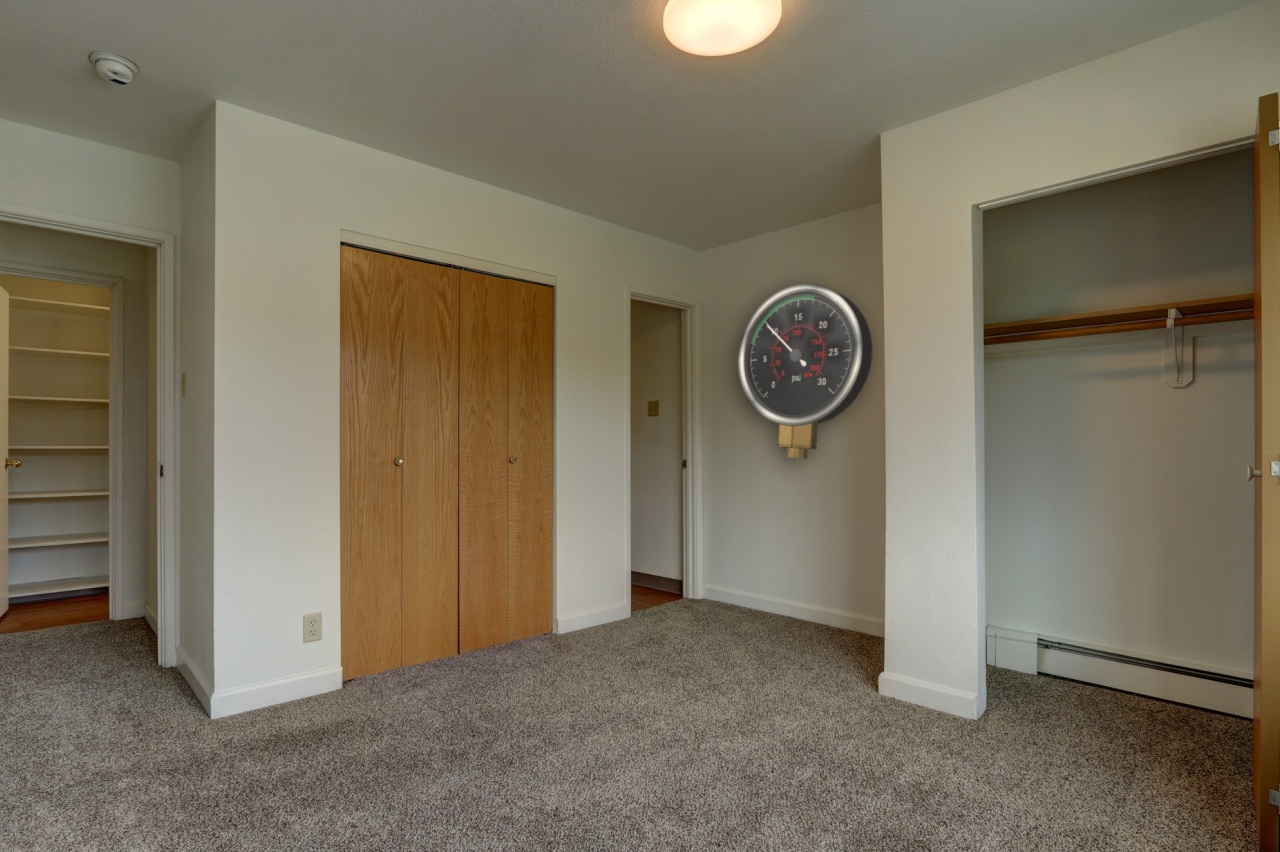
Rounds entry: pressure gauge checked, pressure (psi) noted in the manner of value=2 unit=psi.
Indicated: value=10 unit=psi
